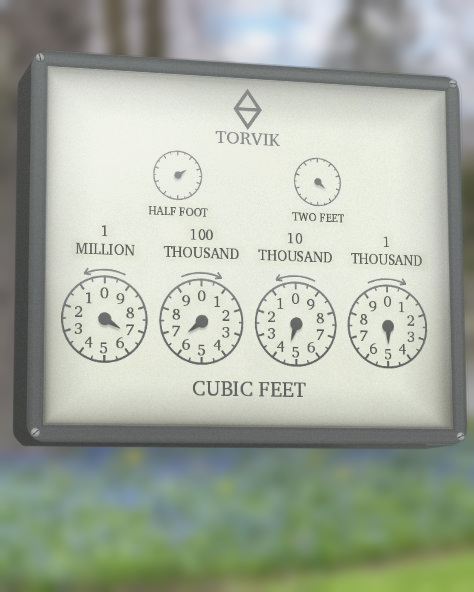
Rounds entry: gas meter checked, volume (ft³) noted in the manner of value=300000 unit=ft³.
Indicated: value=664500 unit=ft³
